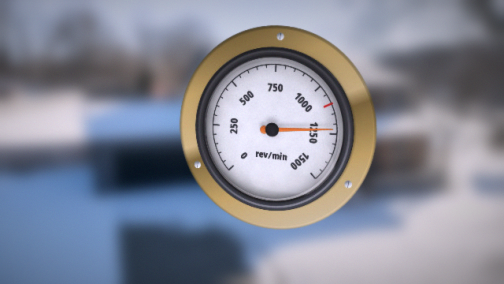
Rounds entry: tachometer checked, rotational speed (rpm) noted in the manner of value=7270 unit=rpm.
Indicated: value=1225 unit=rpm
